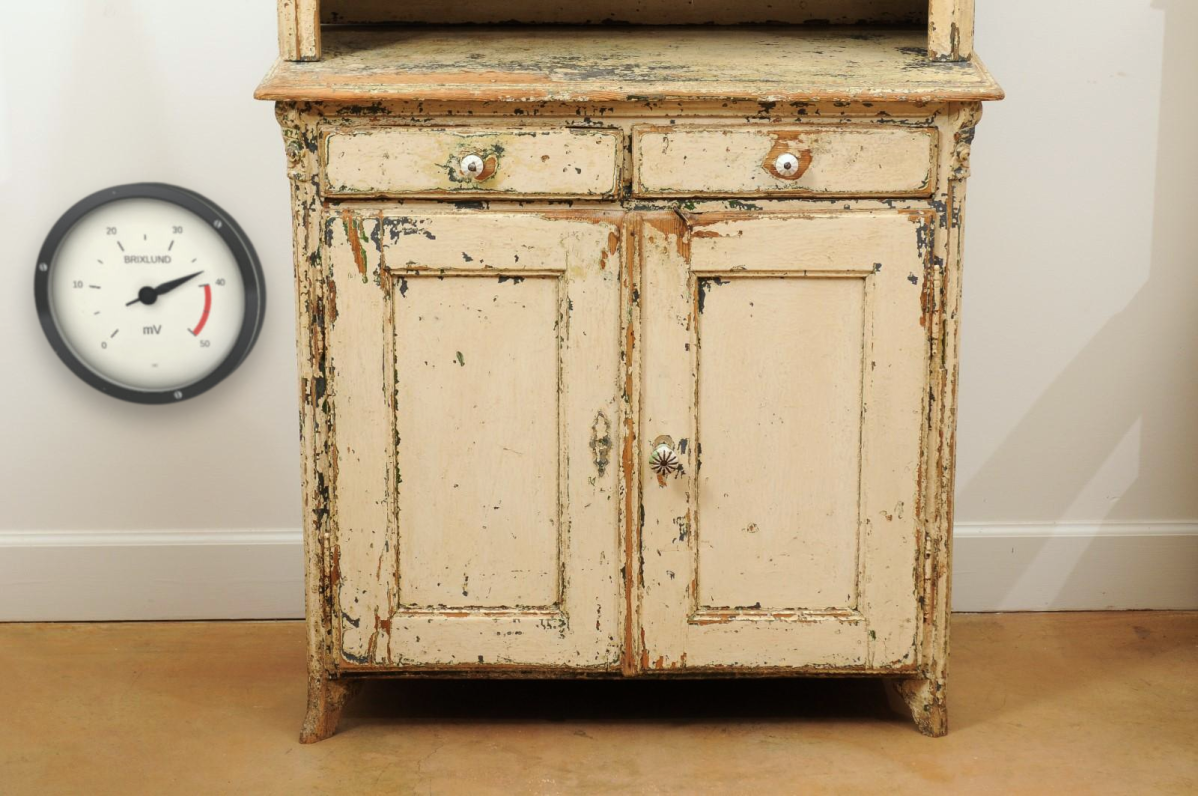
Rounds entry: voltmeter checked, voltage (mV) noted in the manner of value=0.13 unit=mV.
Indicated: value=37.5 unit=mV
